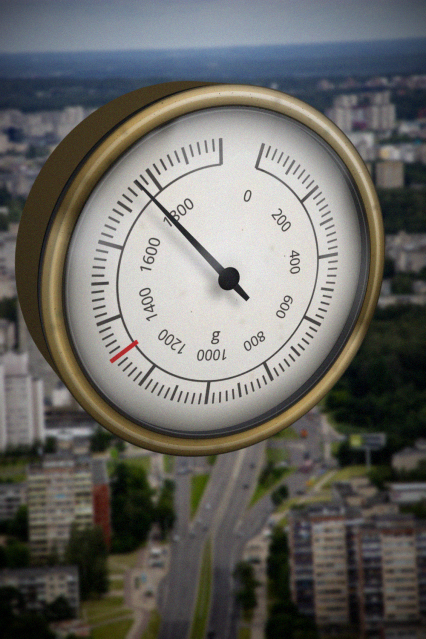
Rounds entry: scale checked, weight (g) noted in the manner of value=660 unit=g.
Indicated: value=1760 unit=g
